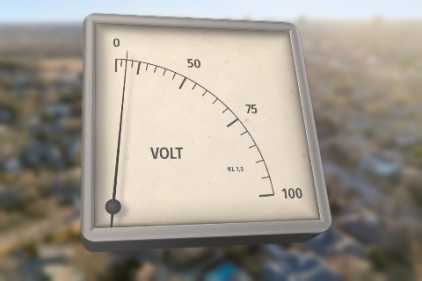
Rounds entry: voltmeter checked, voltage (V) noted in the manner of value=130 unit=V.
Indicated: value=15 unit=V
